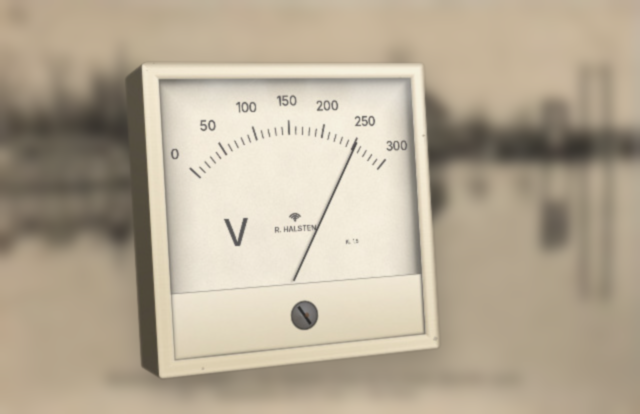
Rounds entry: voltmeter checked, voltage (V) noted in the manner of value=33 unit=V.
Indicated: value=250 unit=V
